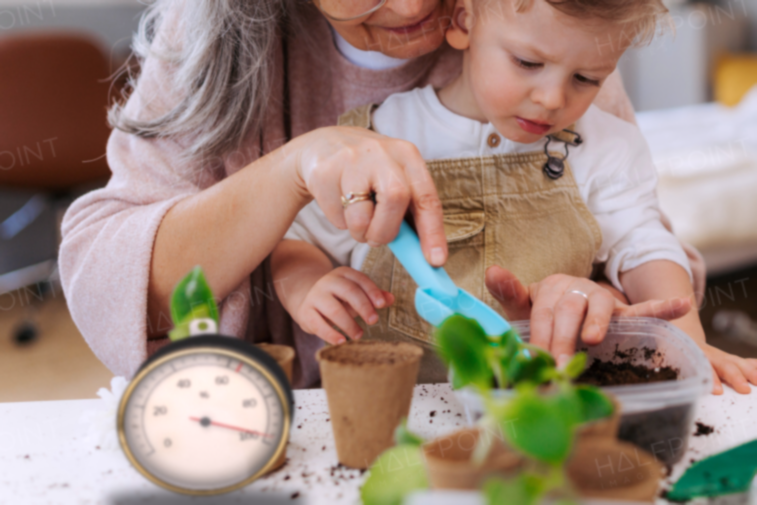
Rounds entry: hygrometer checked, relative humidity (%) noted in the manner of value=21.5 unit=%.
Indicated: value=96 unit=%
